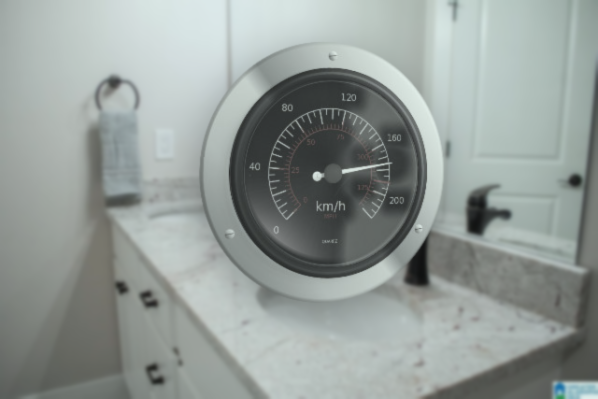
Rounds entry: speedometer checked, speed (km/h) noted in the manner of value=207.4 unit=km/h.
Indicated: value=175 unit=km/h
